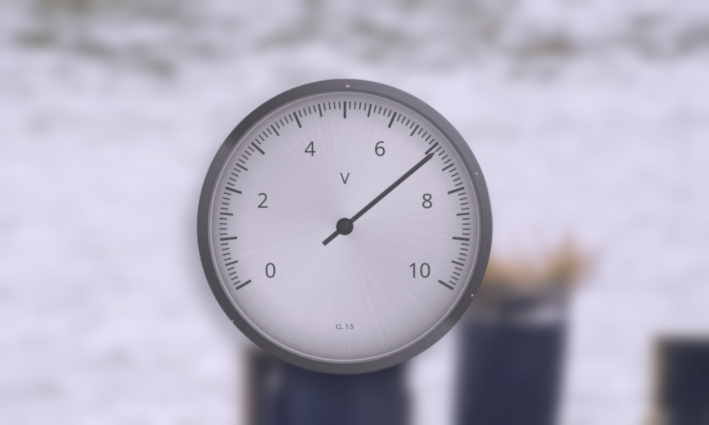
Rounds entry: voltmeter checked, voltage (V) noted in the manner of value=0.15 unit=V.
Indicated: value=7.1 unit=V
